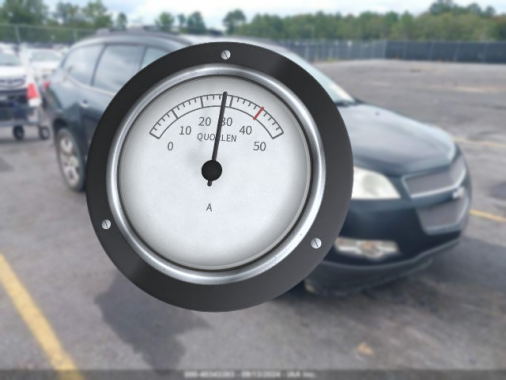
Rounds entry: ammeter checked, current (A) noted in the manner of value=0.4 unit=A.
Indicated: value=28 unit=A
